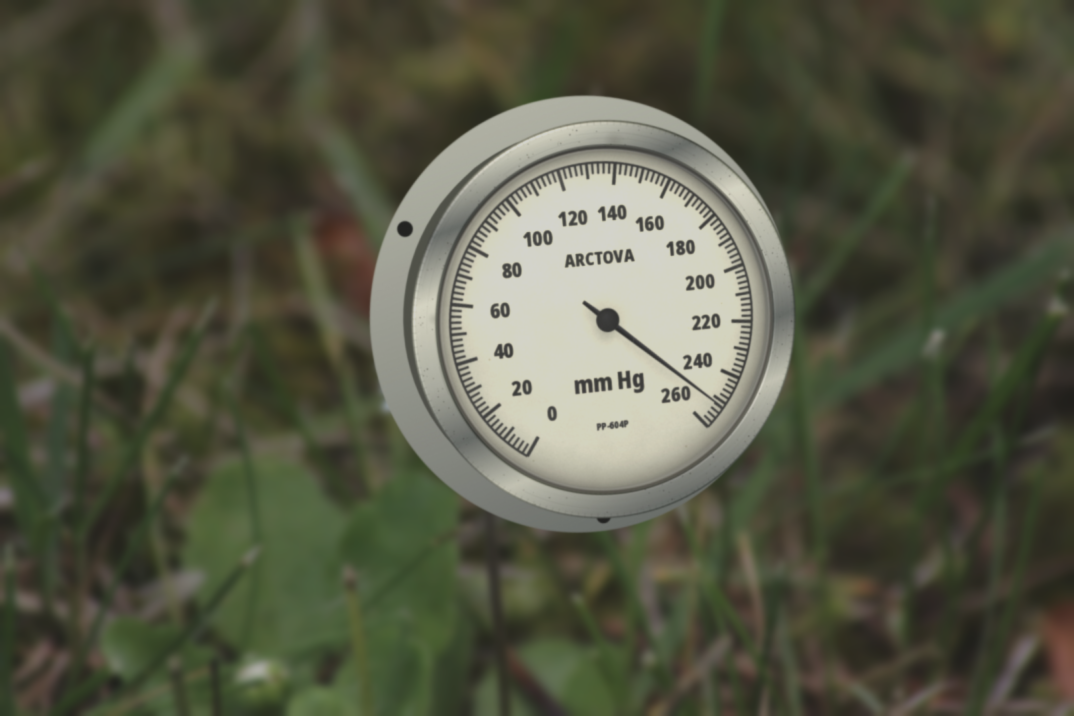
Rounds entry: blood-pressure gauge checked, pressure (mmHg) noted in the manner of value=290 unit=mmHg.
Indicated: value=252 unit=mmHg
